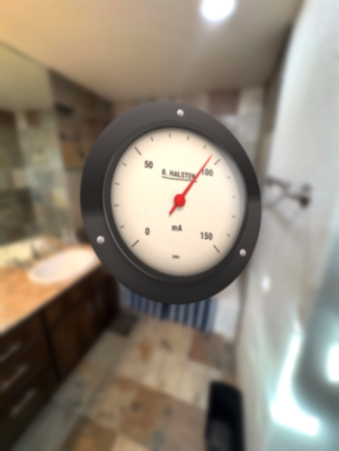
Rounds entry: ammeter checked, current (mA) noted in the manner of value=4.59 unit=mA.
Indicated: value=95 unit=mA
